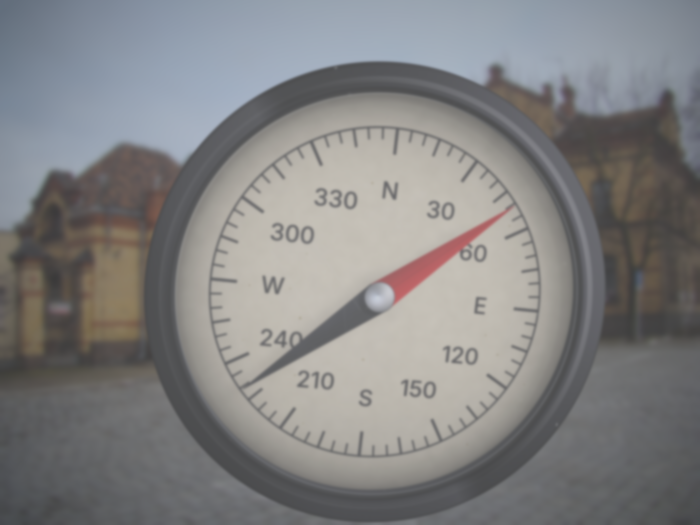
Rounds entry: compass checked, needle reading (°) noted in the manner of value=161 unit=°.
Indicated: value=50 unit=°
